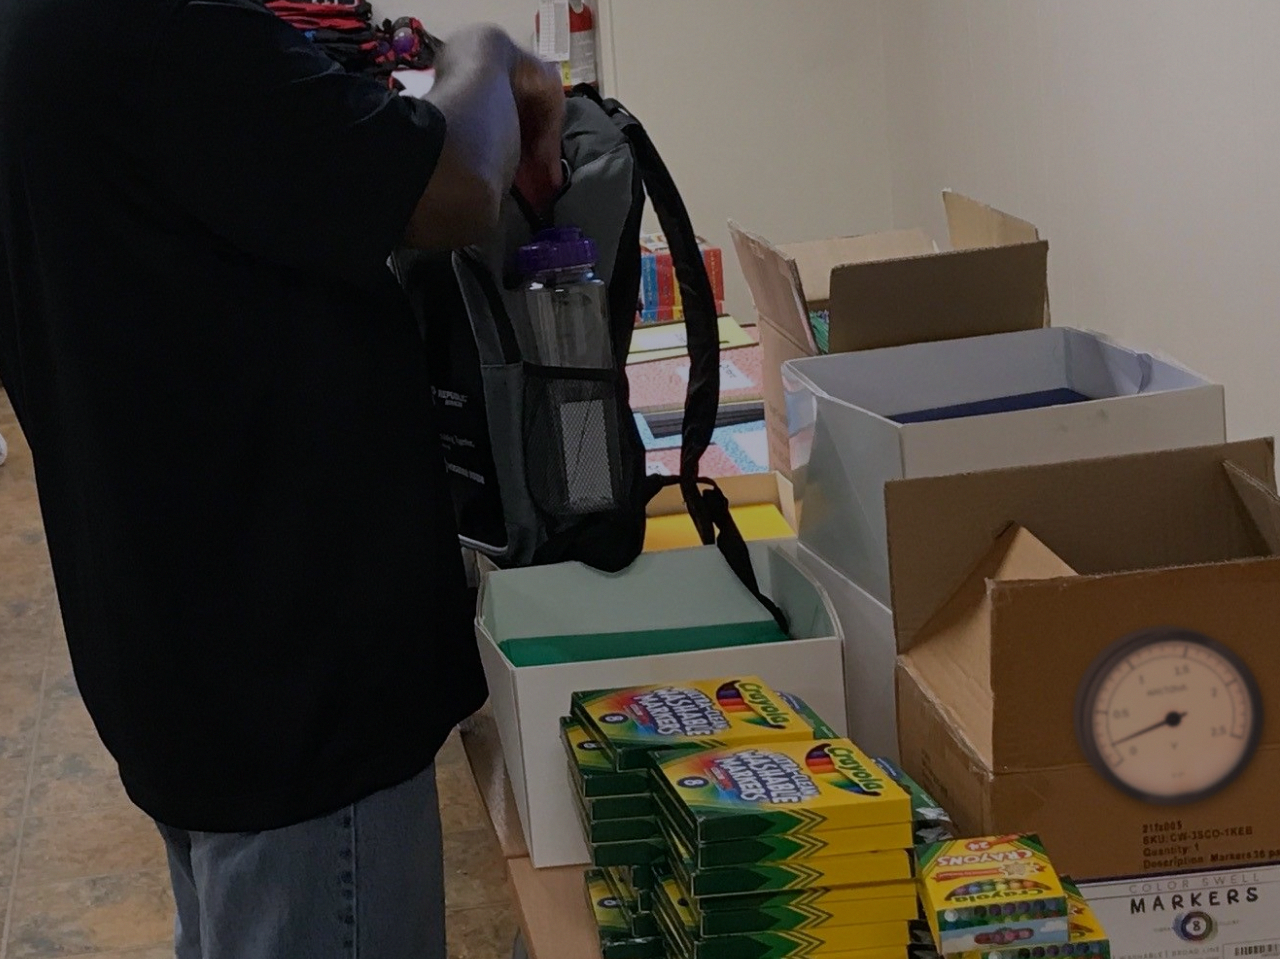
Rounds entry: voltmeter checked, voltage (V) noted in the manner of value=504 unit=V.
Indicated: value=0.2 unit=V
